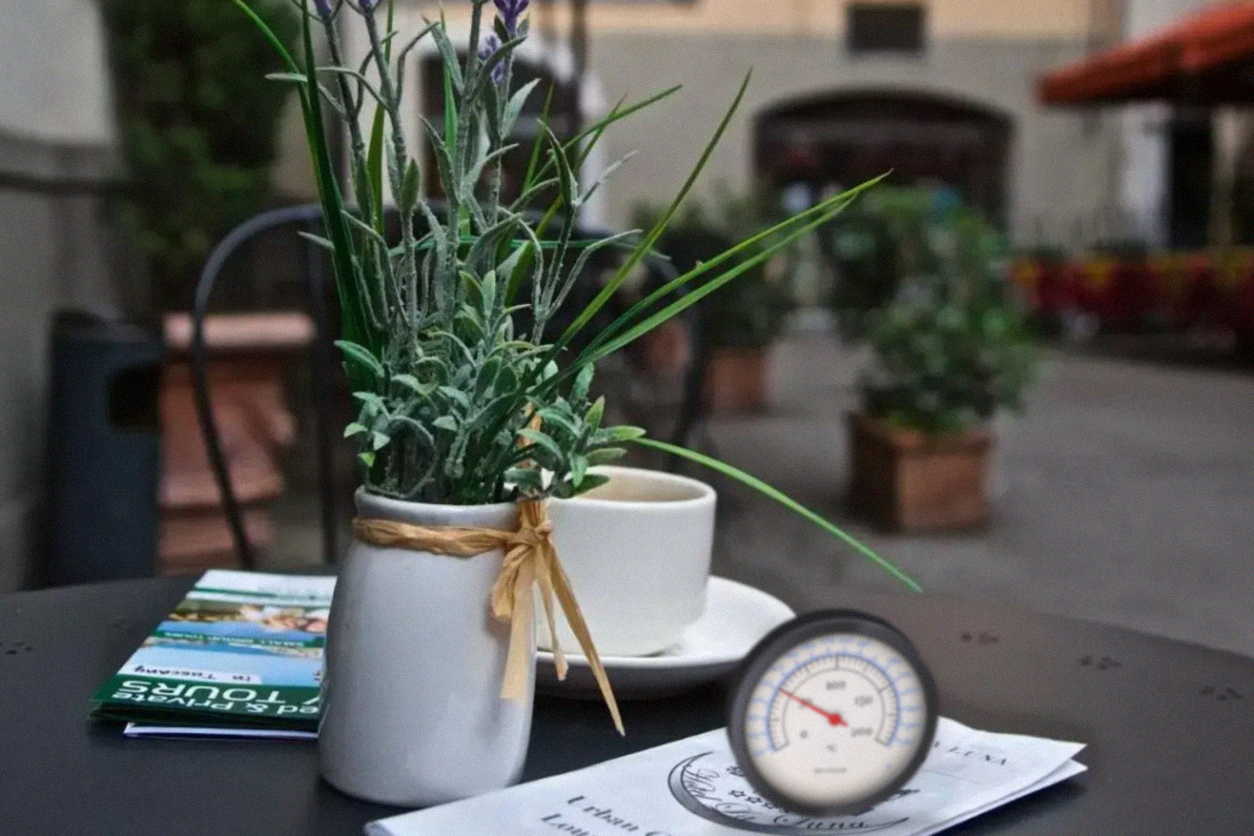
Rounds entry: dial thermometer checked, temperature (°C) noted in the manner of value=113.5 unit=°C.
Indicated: value=50 unit=°C
